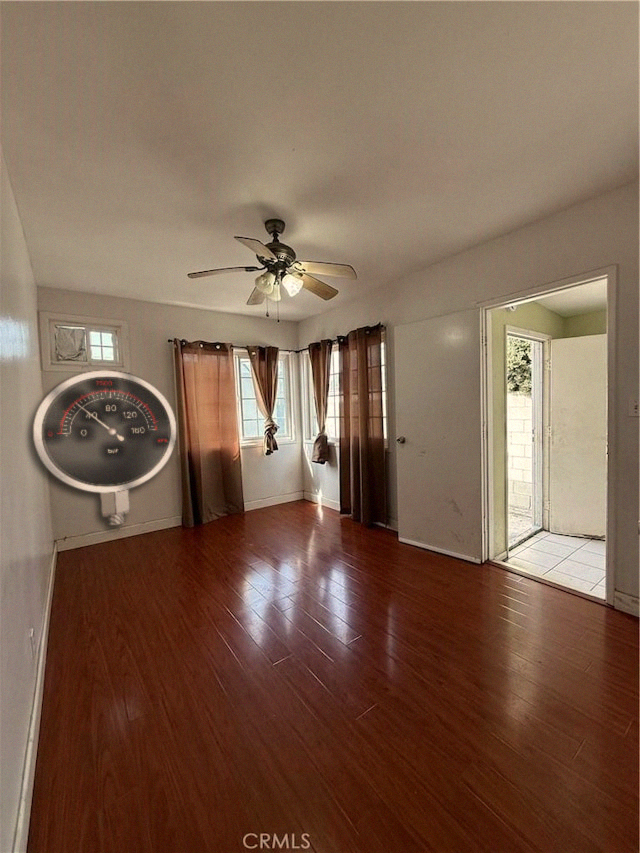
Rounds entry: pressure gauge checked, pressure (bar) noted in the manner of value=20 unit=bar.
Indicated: value=40 unit=bar
